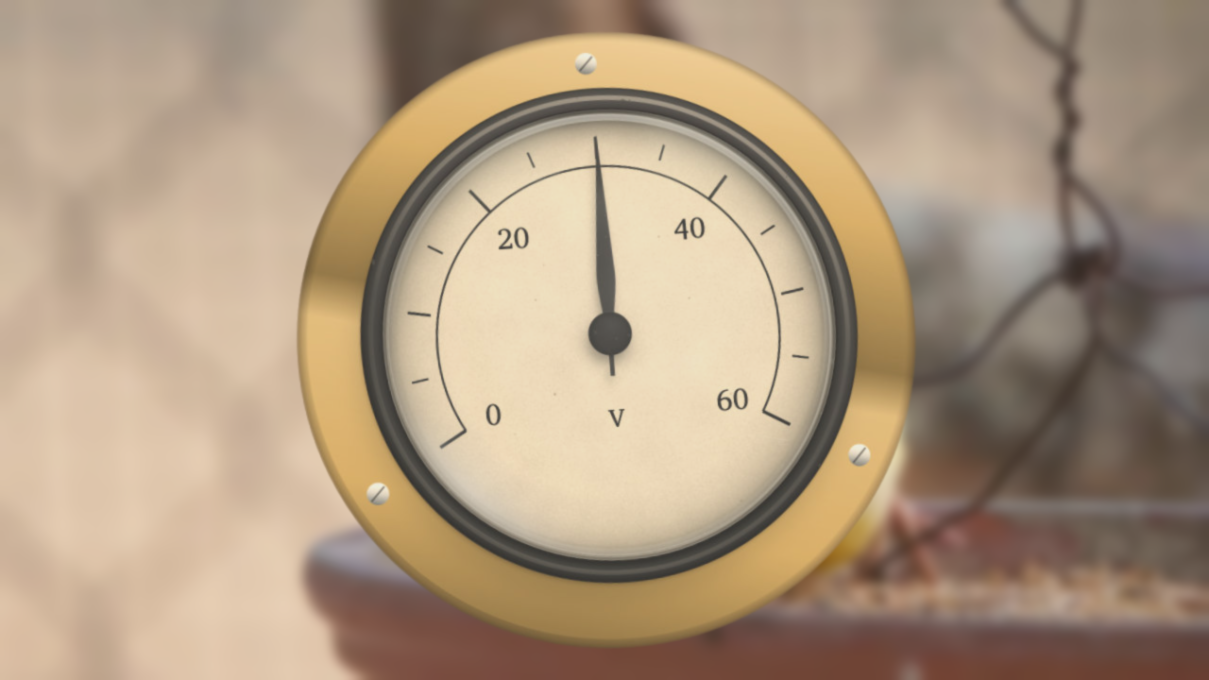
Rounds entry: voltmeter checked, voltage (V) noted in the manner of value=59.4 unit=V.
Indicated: value=30 unit=V
